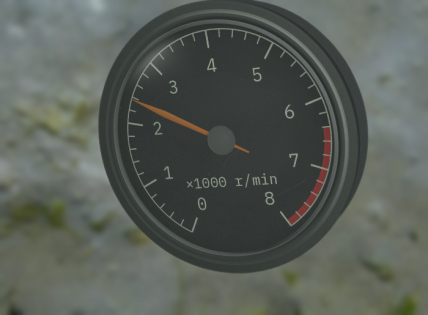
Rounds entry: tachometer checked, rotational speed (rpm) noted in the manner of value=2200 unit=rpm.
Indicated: value=2400 unit=rpm
